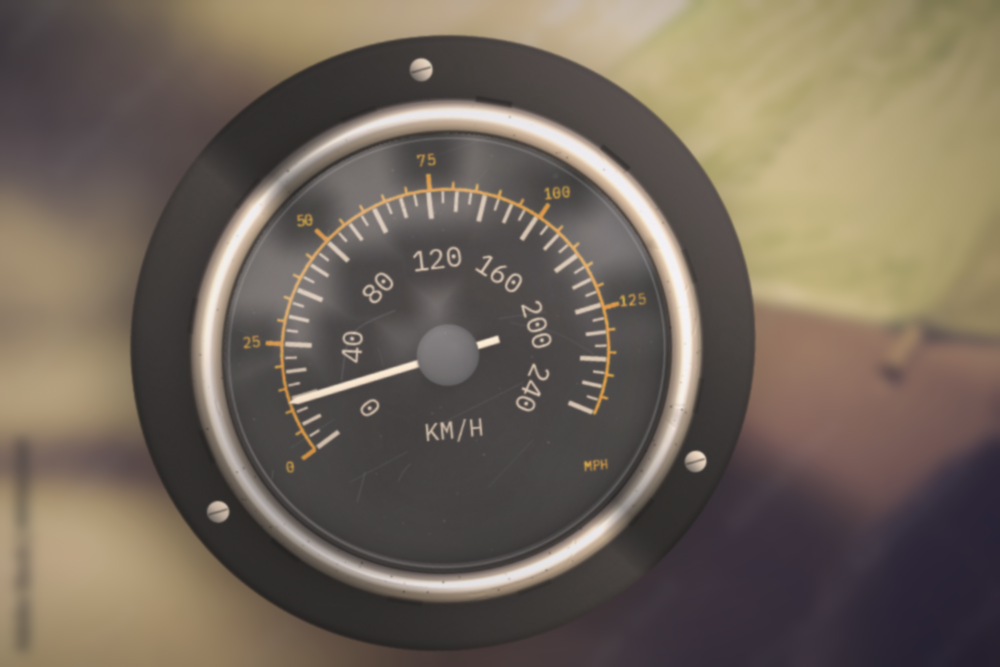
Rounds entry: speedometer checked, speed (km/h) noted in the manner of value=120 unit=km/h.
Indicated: value=20 unit=km/h
